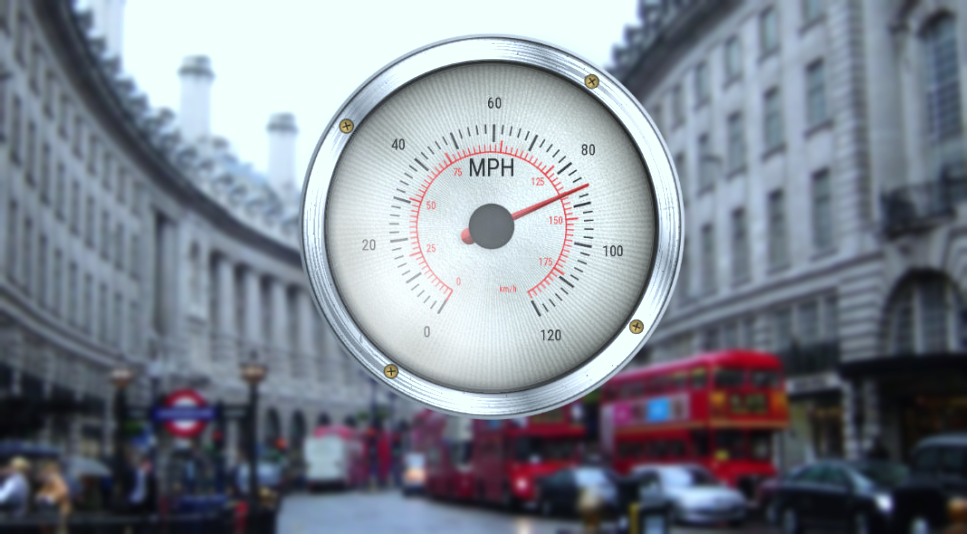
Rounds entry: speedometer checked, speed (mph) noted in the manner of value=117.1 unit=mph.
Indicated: value=86 unit=mph
